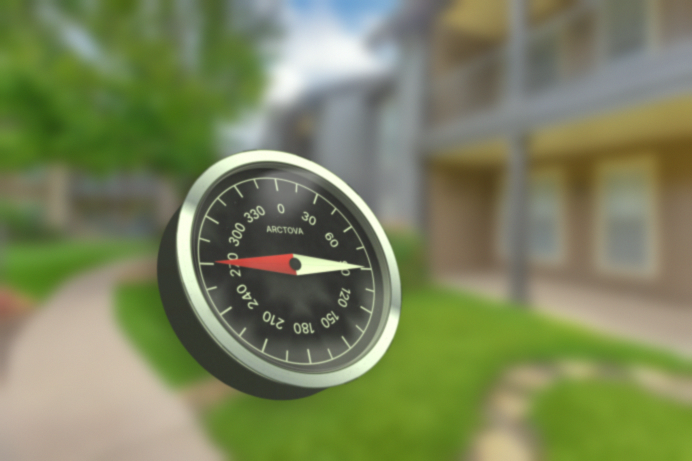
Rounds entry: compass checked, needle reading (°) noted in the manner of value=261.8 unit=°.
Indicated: value=270 unit=°
